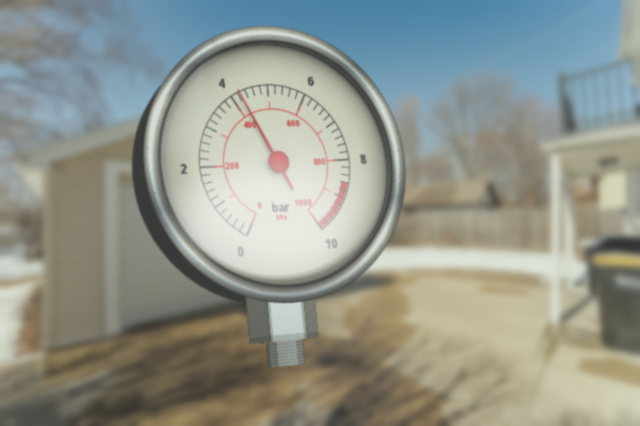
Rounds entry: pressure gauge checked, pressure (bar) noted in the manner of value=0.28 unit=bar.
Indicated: value=4.2 unit=bar
